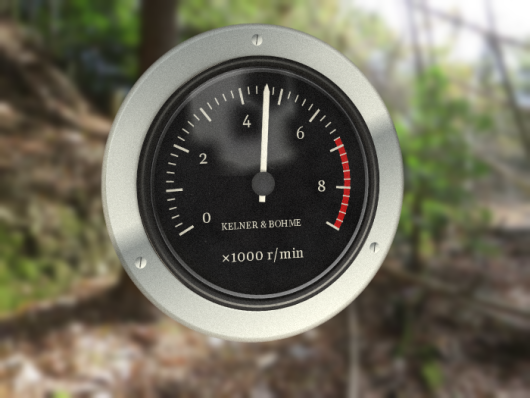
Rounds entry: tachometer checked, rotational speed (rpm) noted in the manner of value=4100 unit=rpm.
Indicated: value=4600 unit=rpm
